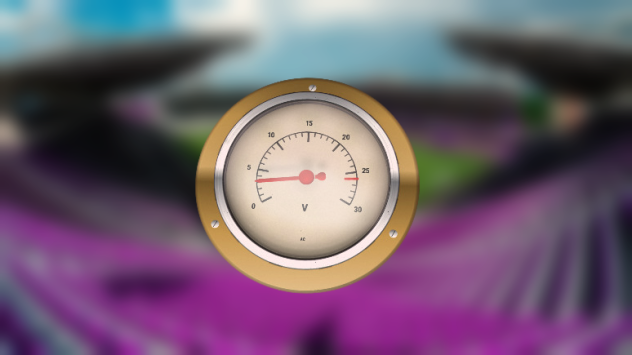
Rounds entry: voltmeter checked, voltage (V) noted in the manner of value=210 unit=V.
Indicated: value=3 unit=V
